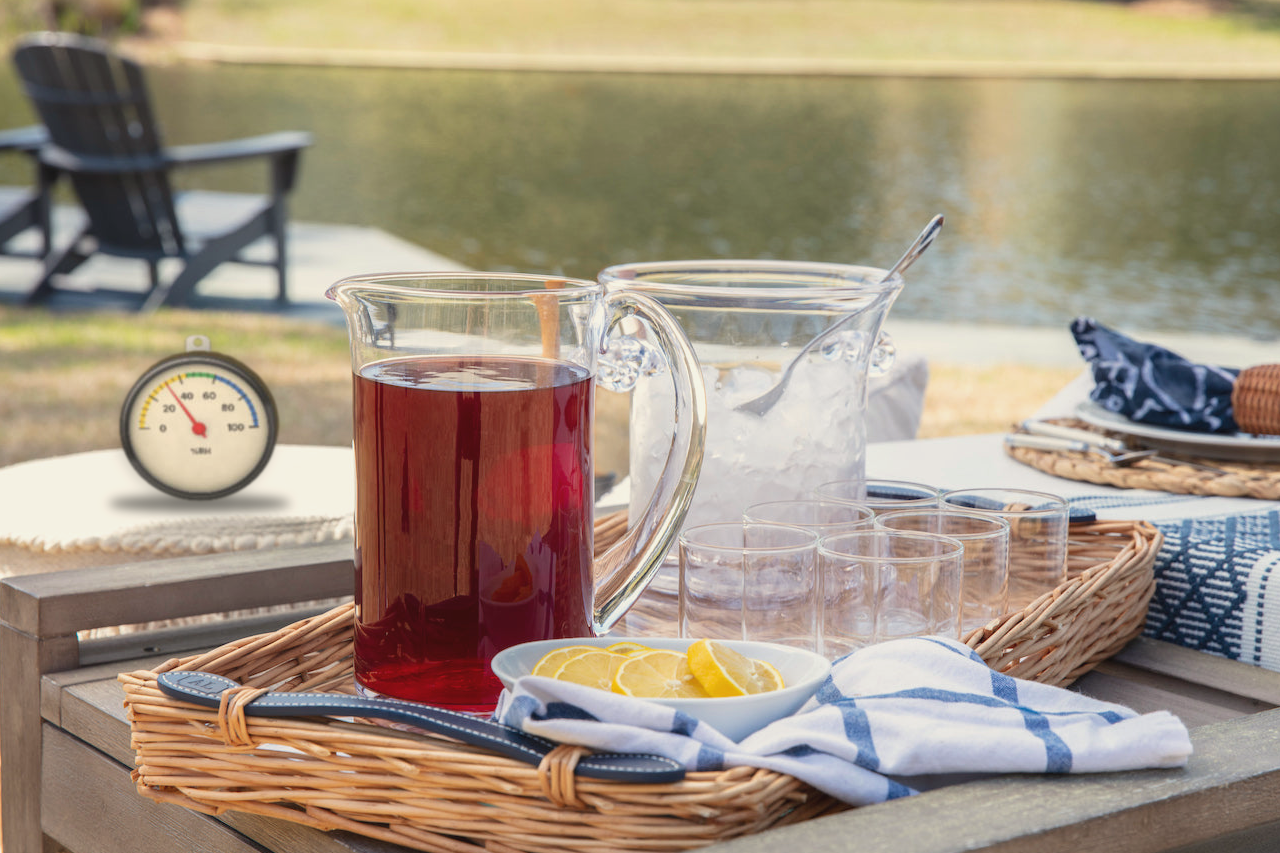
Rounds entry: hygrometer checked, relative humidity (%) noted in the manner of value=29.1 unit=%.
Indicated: value=32 unit=%
